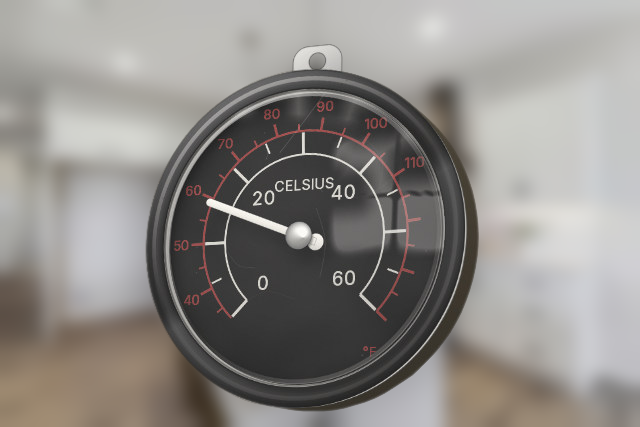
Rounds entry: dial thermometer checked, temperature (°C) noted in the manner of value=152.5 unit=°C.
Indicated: value=15 unit=°C
